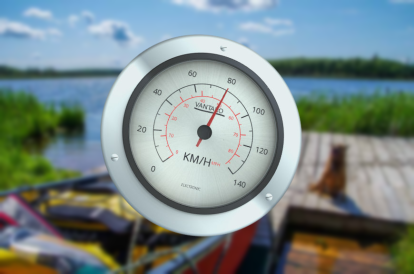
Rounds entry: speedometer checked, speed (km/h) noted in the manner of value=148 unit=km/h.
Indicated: value=80 unit=km/h
